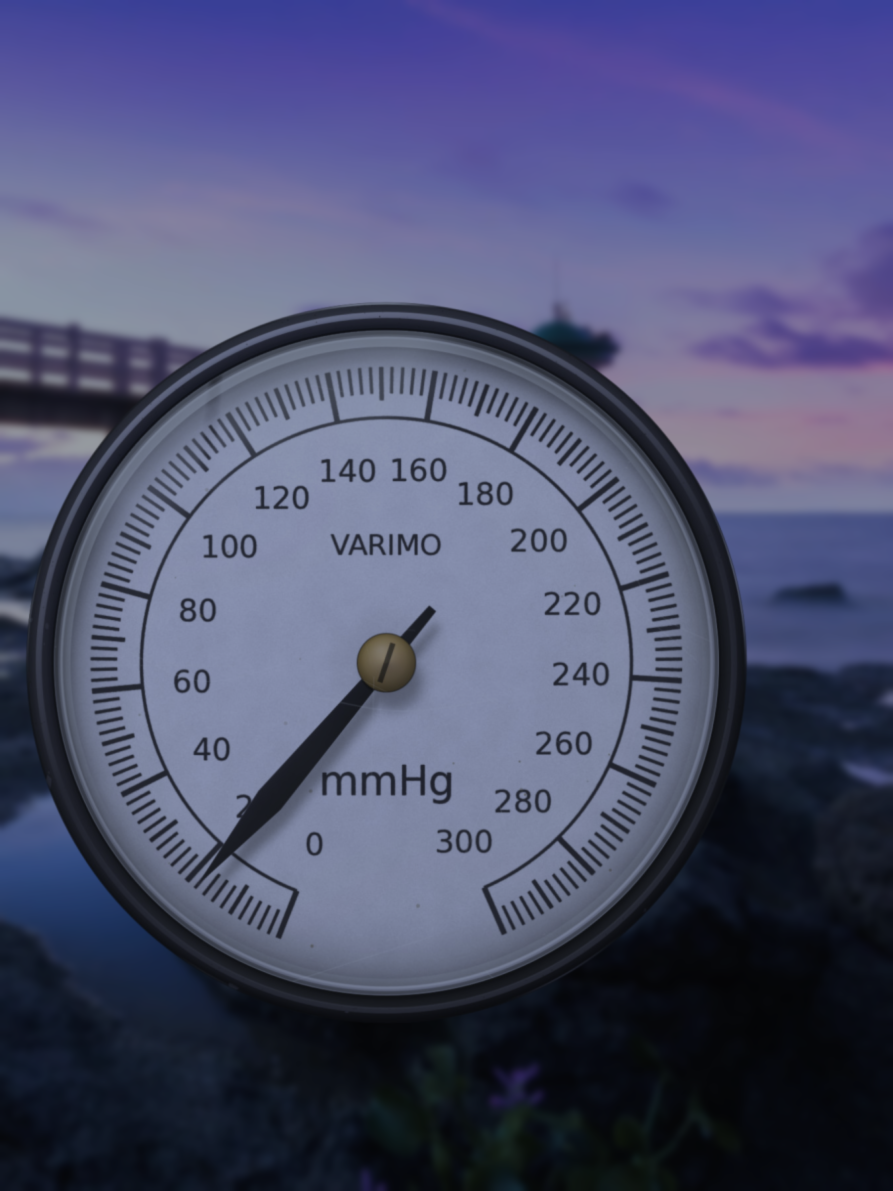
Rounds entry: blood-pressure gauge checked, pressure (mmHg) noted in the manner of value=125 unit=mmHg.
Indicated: value=18 unit=mmHg
